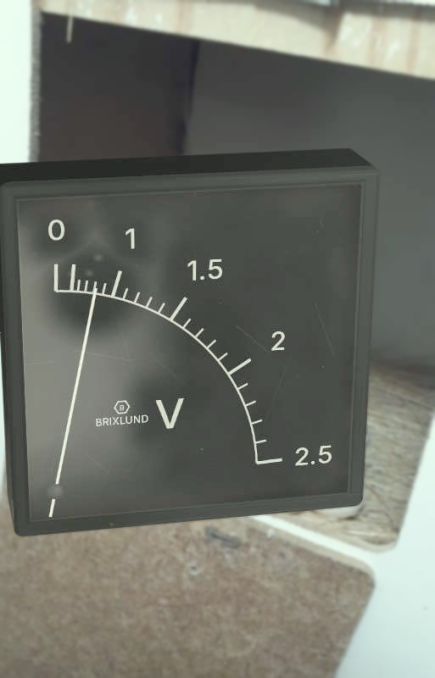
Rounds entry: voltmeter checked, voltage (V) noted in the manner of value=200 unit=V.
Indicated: value=0.8 unit=V
